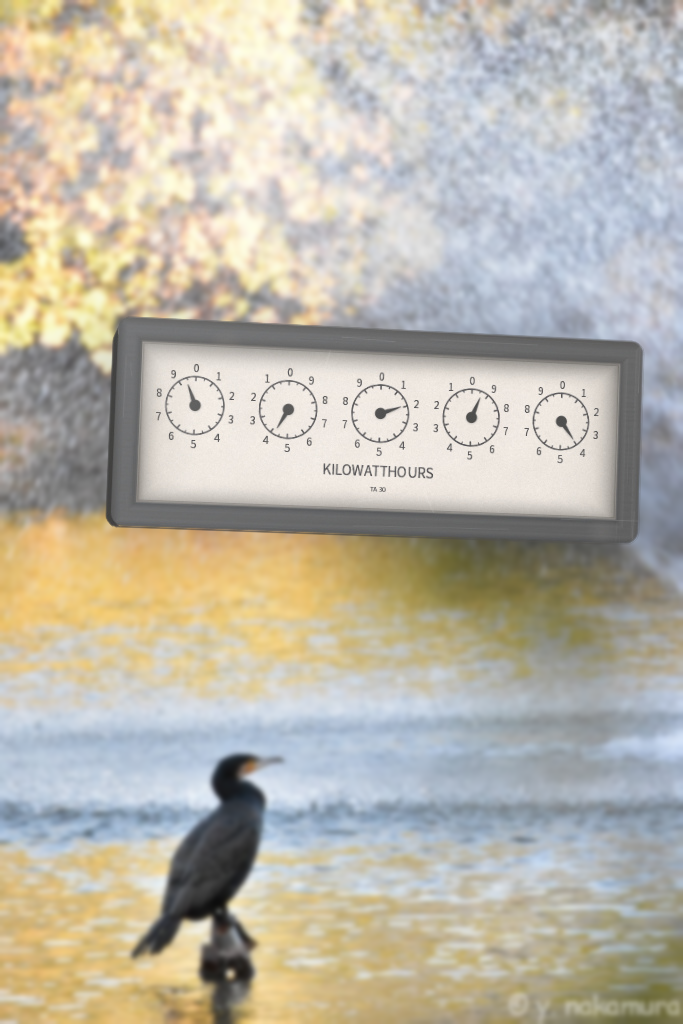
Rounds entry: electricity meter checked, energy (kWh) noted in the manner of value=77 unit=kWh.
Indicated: value=94194 unit=kWh
